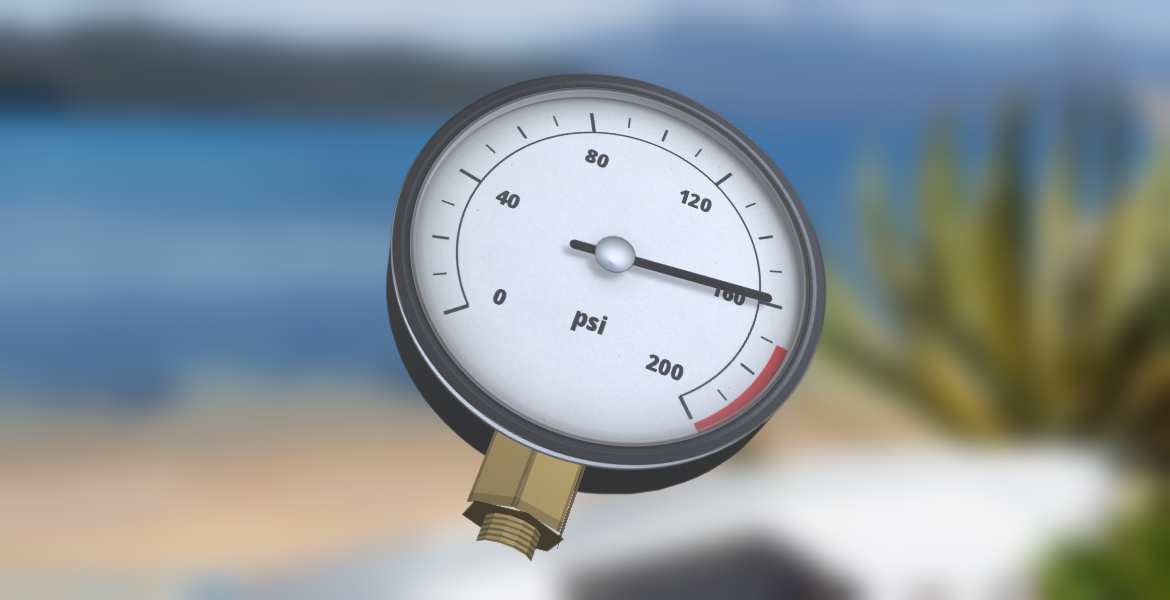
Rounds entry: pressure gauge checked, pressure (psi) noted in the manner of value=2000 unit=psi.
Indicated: value=160 unit=psi
